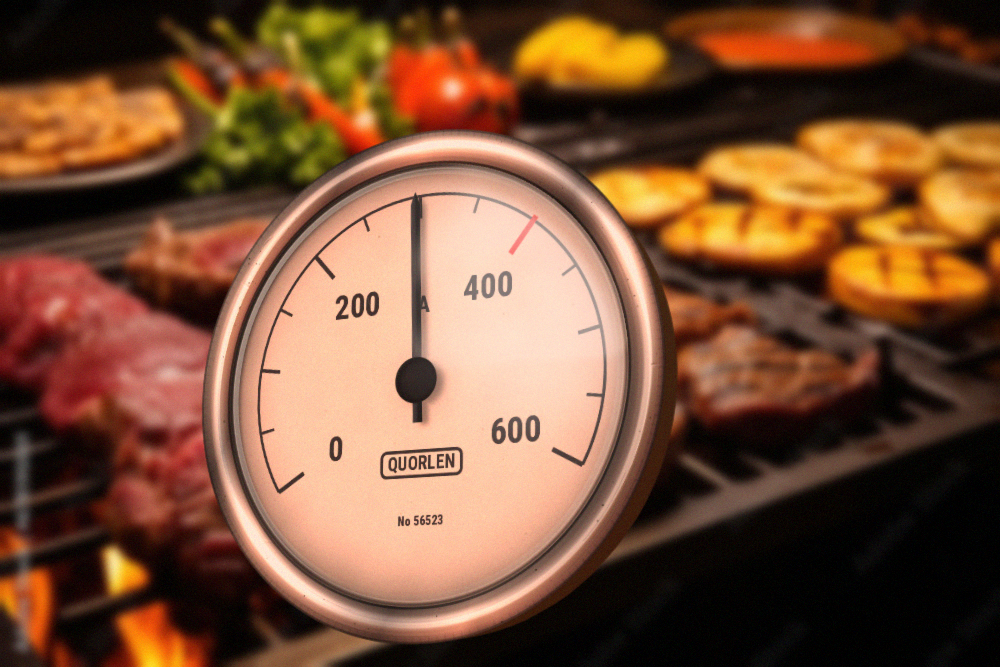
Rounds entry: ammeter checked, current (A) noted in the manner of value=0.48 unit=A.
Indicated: value=300 unit=A
